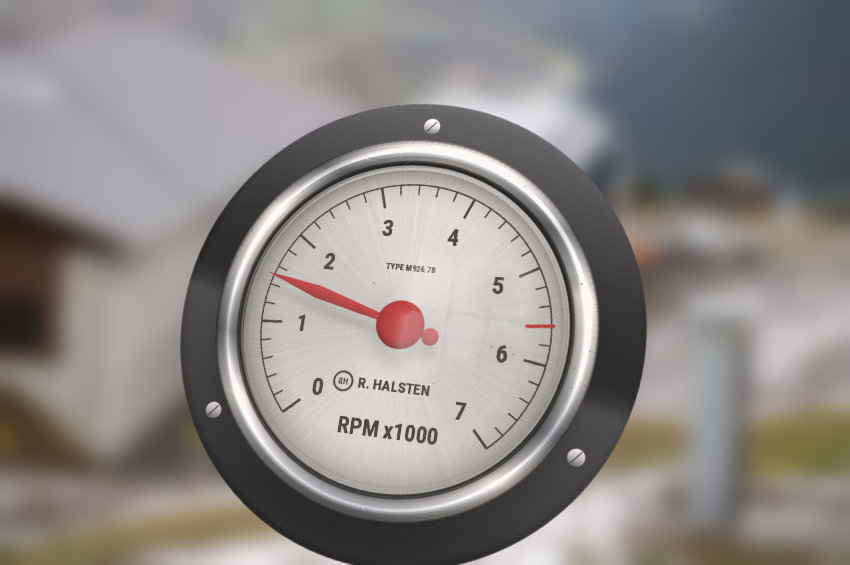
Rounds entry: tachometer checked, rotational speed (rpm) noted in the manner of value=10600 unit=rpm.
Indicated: value=1500 unit=rpm
